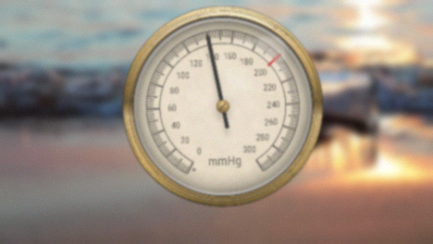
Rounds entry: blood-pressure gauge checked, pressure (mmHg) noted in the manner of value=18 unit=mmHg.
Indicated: value=140 unit=mmHg
